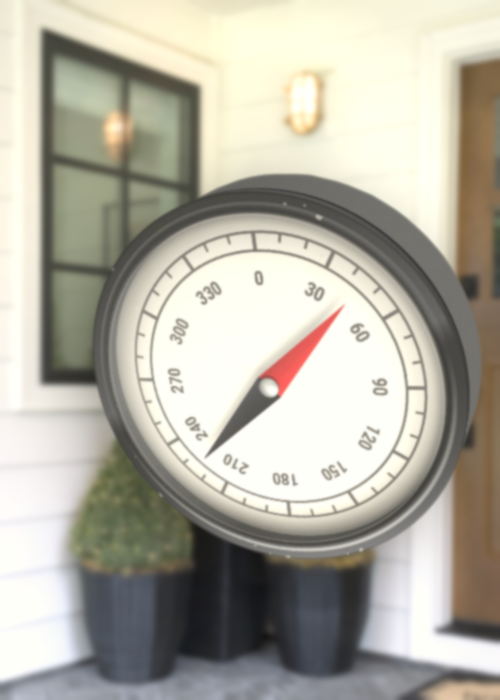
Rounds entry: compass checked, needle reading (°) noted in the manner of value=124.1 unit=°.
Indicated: value=45 unit=°
